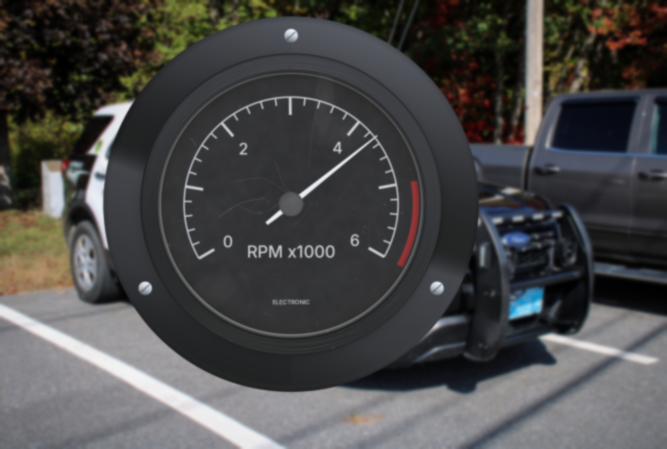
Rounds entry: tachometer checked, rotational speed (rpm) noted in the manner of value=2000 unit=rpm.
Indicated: value=4300 unit=rpm
